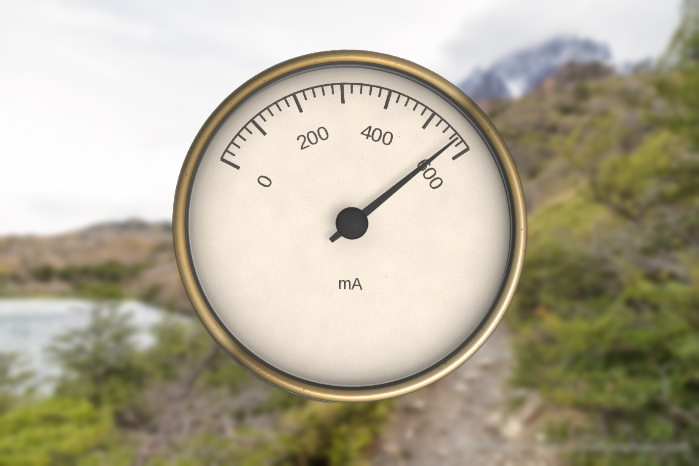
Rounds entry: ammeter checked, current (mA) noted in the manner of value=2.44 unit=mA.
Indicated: value=570 unit=mA
